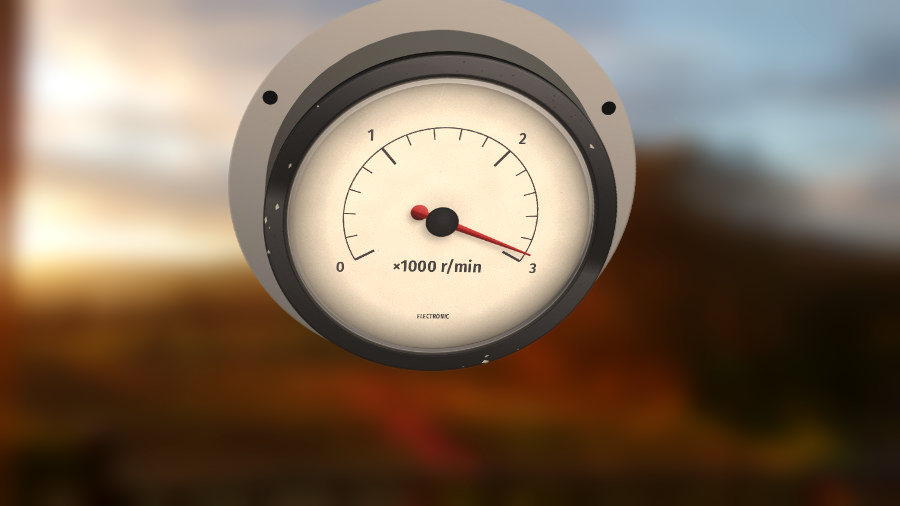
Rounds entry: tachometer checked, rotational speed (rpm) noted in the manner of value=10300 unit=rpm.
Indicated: value=2900 unit=rpm
